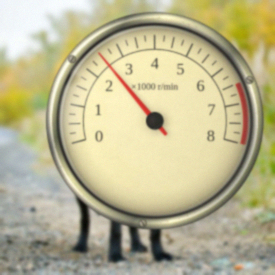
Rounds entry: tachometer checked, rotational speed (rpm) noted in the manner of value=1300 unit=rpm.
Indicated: value=2500 unit=rpm
